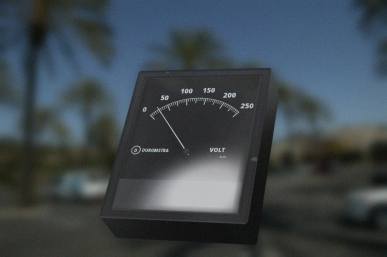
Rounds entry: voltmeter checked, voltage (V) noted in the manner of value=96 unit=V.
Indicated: value=25 unit=V
